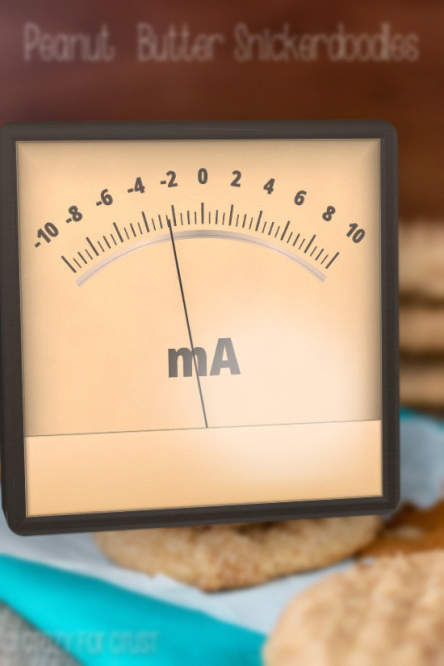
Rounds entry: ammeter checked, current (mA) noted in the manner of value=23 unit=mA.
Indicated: value=-2.5 unit=mA
